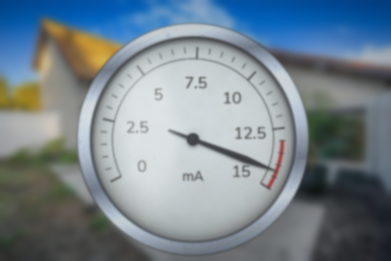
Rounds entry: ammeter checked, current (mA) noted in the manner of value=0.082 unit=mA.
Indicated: value=14.25 unit=mA
